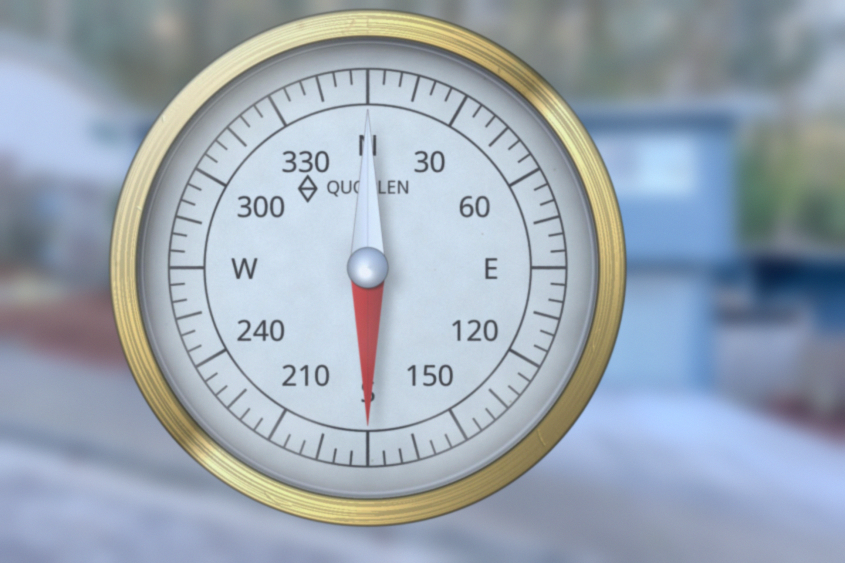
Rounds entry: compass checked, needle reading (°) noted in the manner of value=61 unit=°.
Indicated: value=180 unit=°
